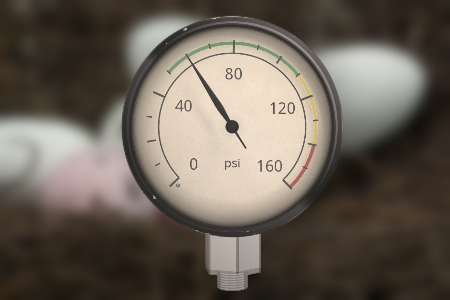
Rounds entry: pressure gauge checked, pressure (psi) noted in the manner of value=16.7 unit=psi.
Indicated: value=60 unit=psi
